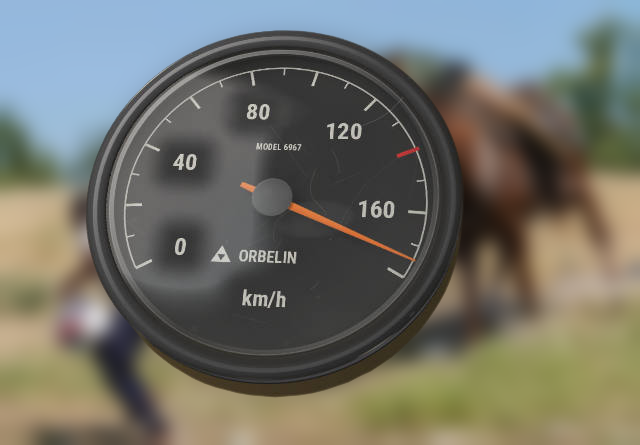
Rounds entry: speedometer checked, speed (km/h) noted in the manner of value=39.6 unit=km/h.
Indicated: value=175 unit=km/h
